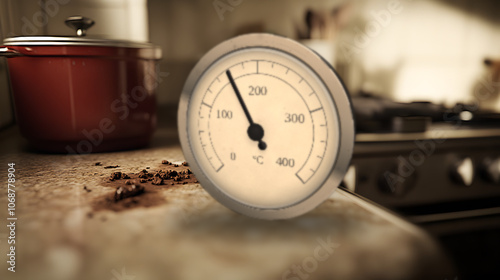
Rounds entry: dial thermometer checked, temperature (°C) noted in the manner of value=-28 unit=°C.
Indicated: value=160 unit=°C
